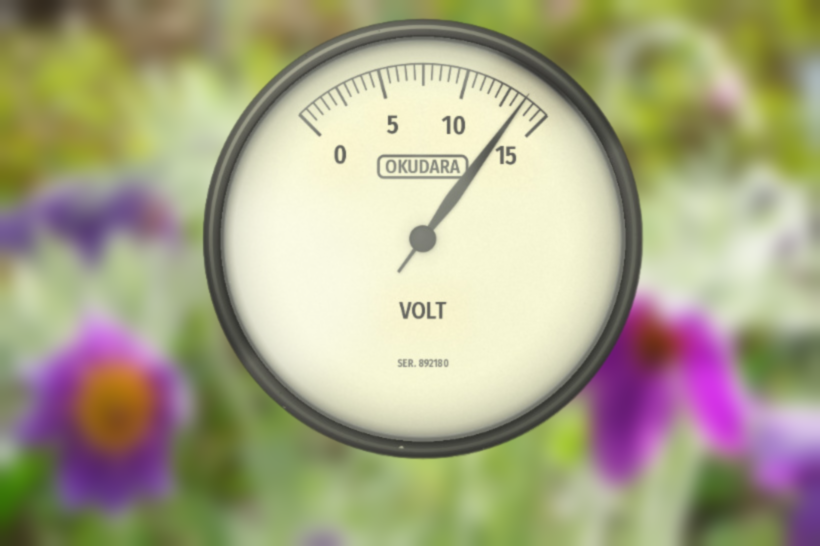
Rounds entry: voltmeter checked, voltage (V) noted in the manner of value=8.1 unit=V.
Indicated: value=13.5 unit=V
